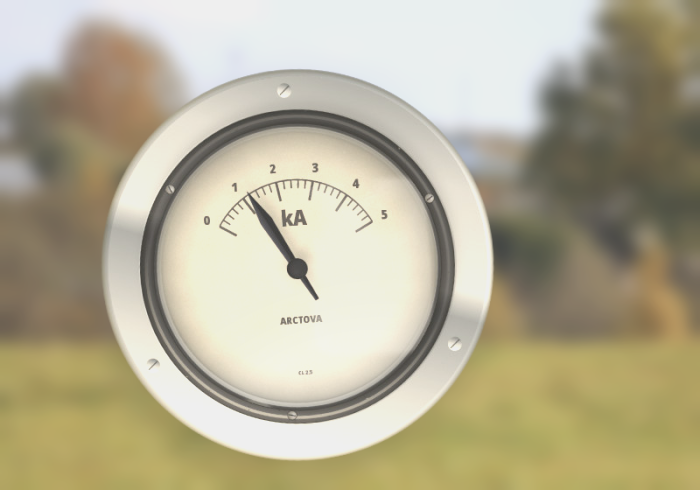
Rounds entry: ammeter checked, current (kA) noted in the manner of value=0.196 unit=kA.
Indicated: value=1.2 unit=kA
